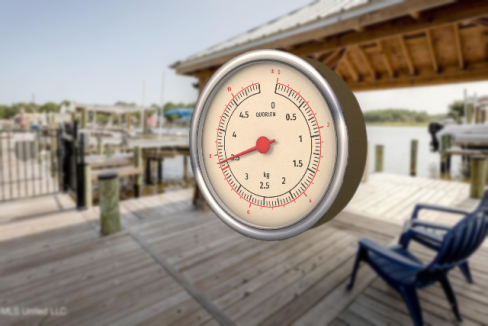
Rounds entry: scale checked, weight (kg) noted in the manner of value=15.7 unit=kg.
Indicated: value=3.5 unit=kg
